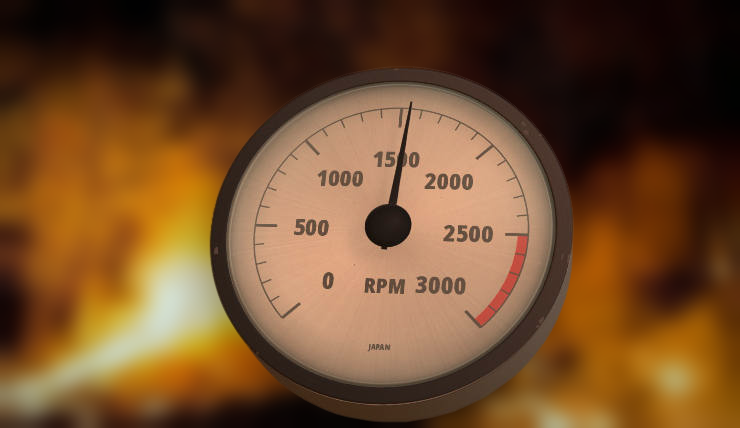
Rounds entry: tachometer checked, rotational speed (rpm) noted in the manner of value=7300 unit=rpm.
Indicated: value=1550 unit=rpm
